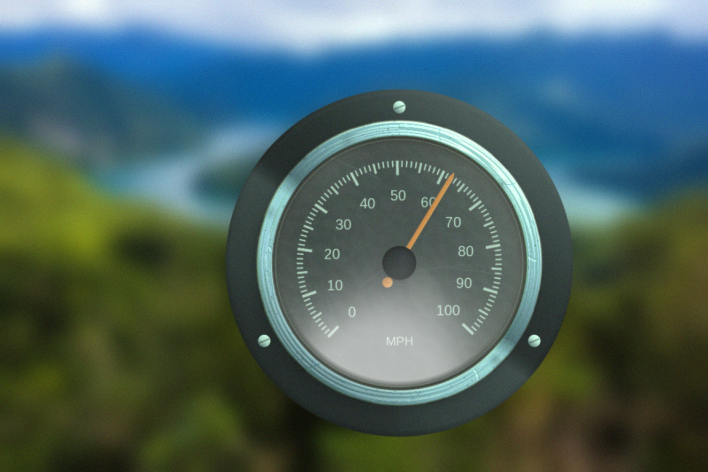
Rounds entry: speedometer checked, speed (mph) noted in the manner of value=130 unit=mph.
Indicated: value=62 unit=mph
